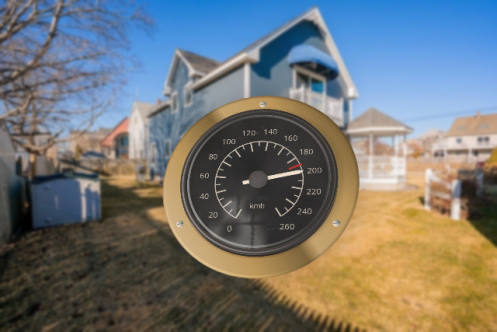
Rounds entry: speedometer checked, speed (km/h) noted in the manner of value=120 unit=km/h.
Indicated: value=200 unit=km/h
